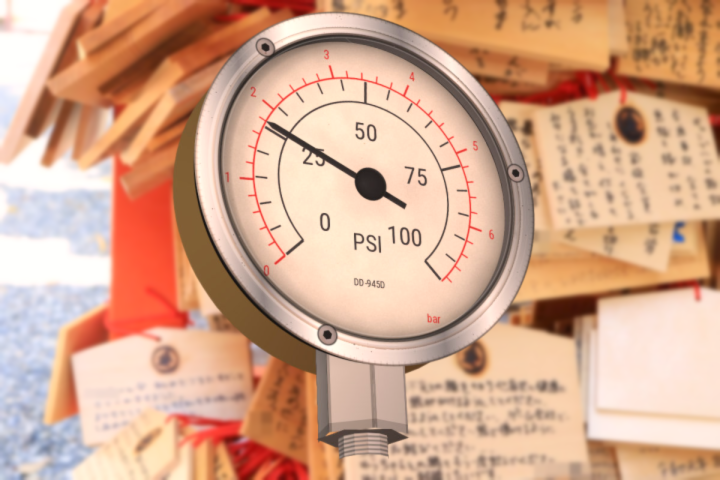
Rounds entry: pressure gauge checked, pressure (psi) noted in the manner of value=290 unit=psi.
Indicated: value=25 unit=psi
